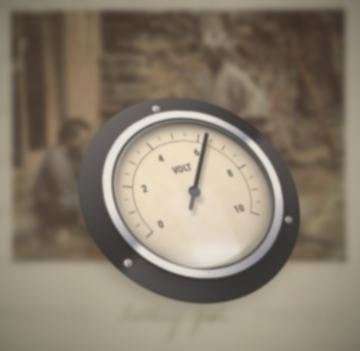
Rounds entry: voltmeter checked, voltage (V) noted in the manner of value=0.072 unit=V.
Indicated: value=6.25 unit=V
